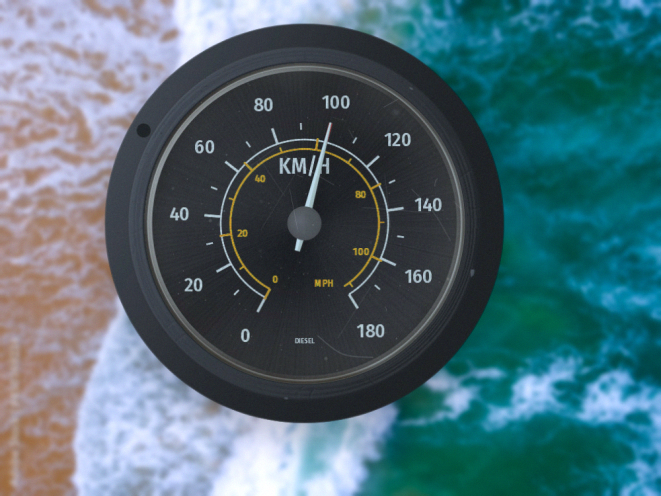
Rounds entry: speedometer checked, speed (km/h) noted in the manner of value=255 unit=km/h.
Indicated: value=100 unit=km/h
